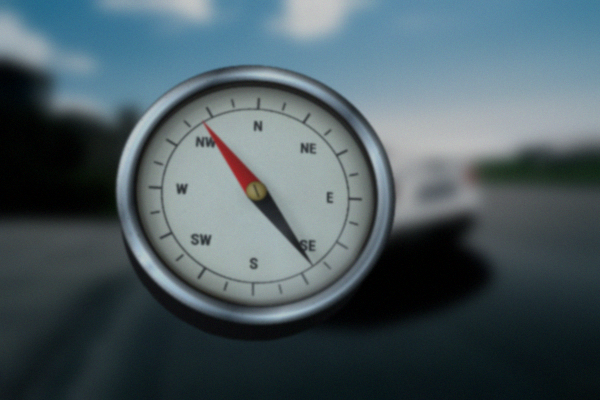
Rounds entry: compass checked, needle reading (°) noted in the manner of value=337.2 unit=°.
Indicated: value=322.5 unit=°
